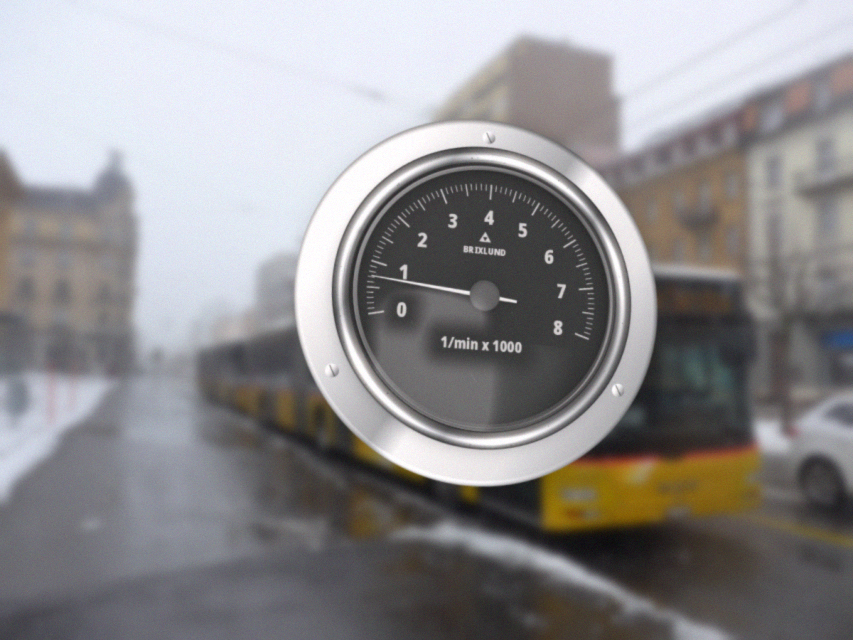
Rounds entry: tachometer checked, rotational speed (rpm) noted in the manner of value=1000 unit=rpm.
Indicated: value=700 unit=rpm
